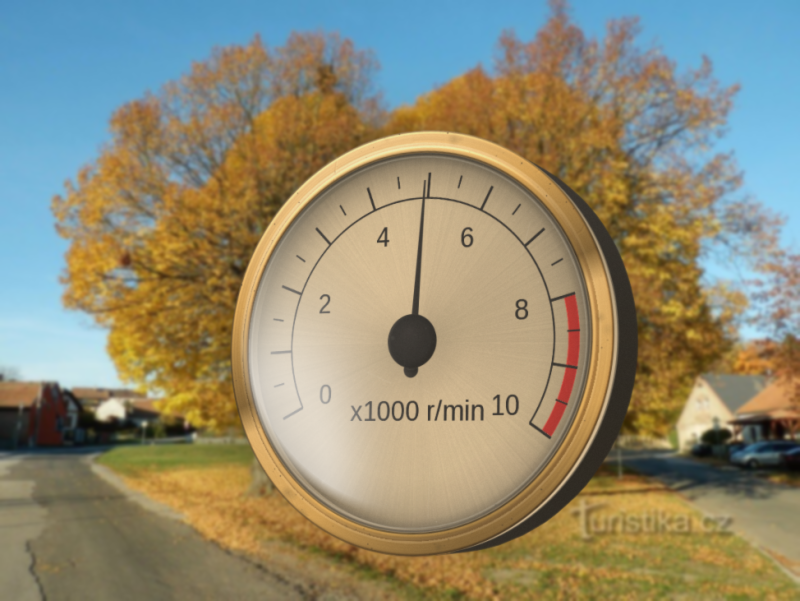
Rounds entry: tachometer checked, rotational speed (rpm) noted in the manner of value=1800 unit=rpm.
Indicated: value=5000 unit=rpm
